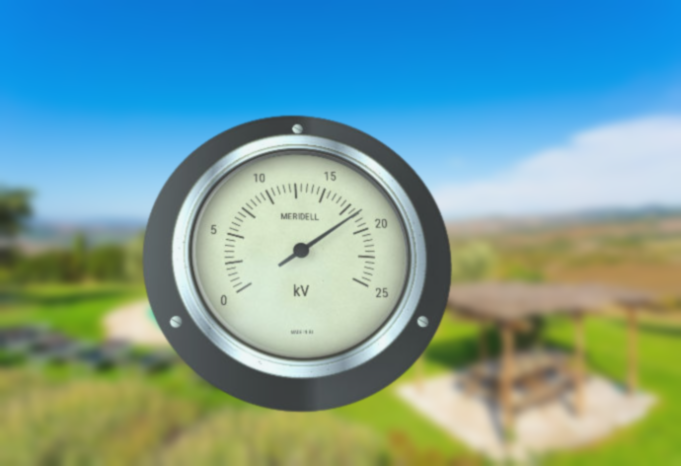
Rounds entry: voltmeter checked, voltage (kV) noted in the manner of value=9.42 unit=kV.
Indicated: value=18.5 unit=kV
